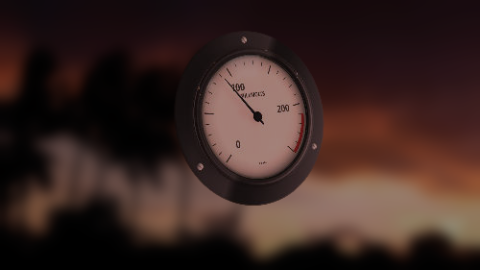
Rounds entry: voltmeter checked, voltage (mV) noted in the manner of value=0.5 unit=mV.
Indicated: value=90 unit=mV
